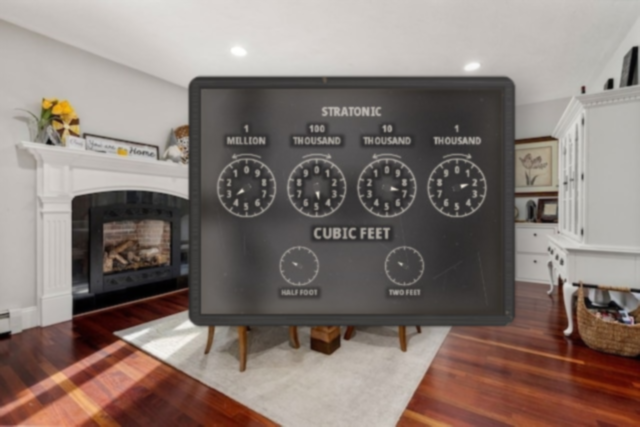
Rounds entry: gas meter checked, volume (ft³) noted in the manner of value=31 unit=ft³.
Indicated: value=347200 unit=ft³
